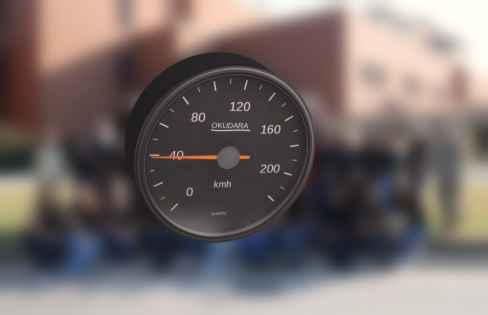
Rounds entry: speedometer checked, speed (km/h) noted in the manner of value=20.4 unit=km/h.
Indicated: value=40 unit=km/h
